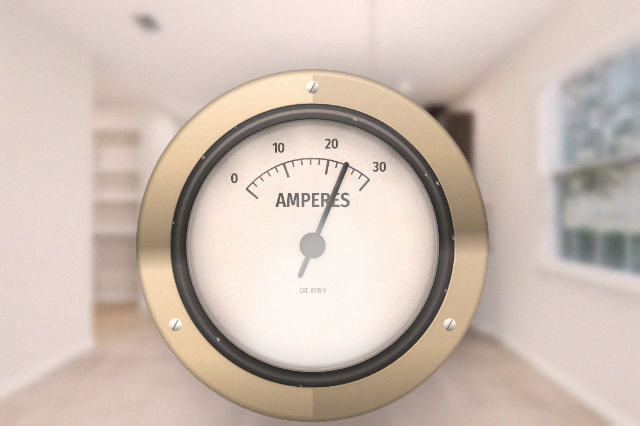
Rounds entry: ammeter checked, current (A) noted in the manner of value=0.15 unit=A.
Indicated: value=24 unit=A
